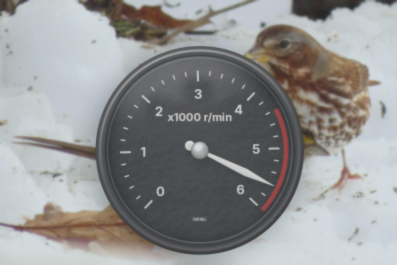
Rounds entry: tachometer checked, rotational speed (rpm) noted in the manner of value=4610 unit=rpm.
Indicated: value=5600 unit=rpm
